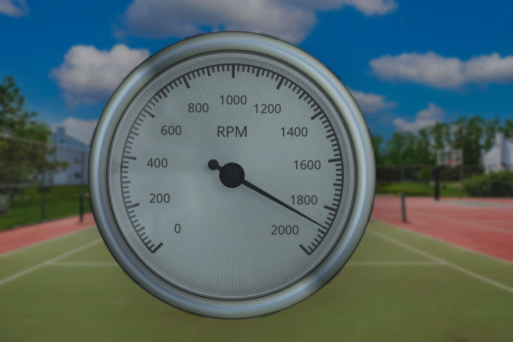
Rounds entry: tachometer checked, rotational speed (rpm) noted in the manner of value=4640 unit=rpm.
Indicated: value=1880 unit=rpm
